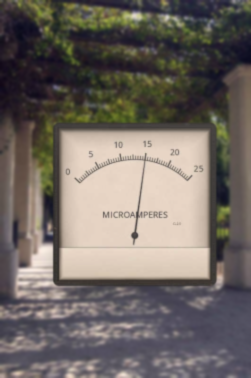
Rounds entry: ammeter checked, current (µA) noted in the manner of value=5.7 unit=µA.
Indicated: value=15 unit=µA
